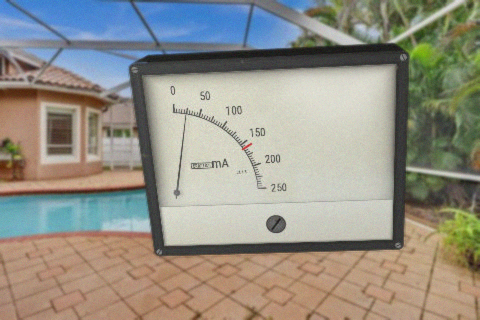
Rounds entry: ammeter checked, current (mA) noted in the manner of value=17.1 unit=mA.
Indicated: value=25 unit=mA
